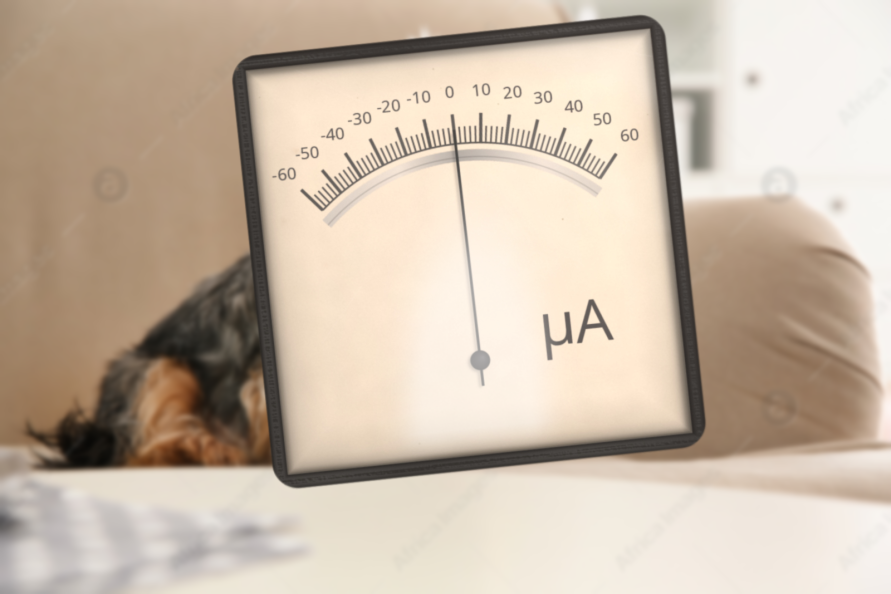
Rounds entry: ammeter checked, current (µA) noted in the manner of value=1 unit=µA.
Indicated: value=0 unit=µA
